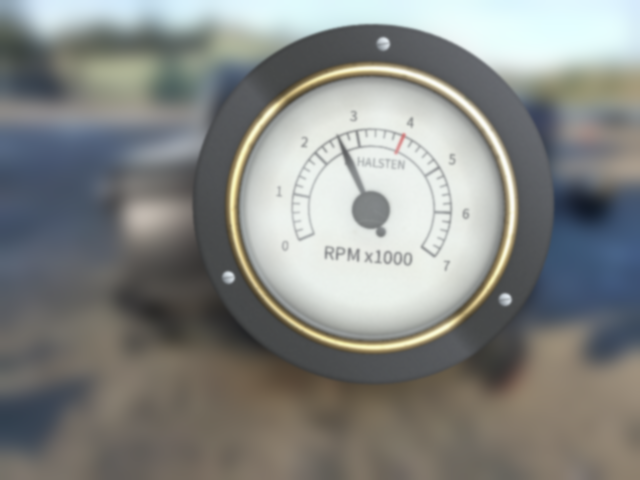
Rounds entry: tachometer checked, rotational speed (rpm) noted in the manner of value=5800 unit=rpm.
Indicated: value=2600 unit=rpm
